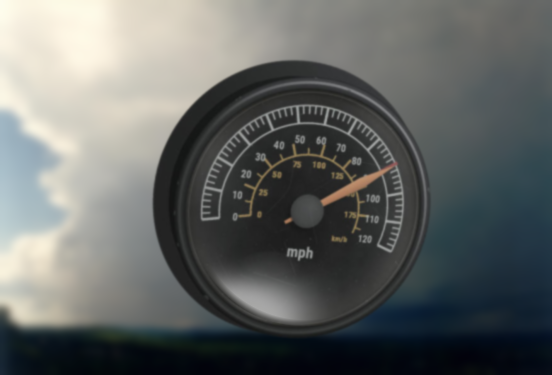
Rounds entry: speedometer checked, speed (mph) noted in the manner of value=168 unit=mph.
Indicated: value=90 unit=mph
